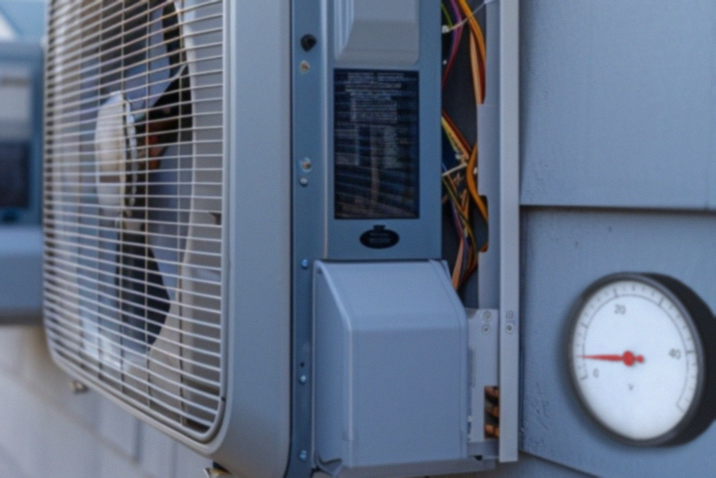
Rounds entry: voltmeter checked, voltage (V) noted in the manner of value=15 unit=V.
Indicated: value=4 unit=V
